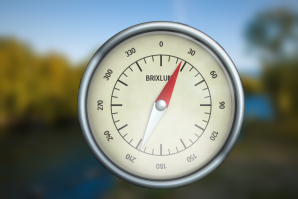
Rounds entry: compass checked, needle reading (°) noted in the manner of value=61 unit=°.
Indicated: value=25 unit=°
